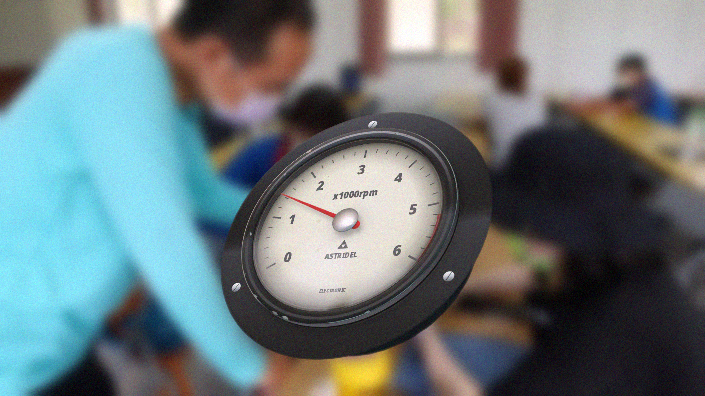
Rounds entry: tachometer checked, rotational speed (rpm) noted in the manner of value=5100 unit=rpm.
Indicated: value=1400 unit=rpm
